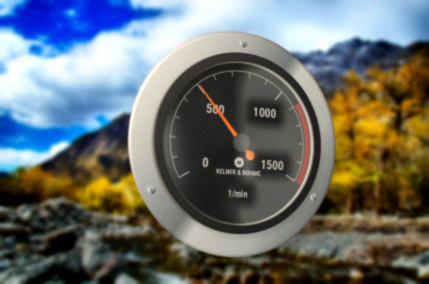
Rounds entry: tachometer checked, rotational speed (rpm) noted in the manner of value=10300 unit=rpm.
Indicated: value=500 unit=rpm
